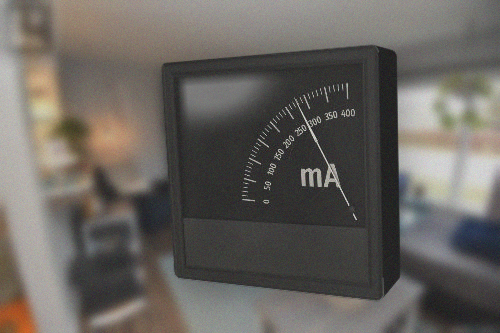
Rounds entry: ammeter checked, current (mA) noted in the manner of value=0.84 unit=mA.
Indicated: value=280 unit=mA
